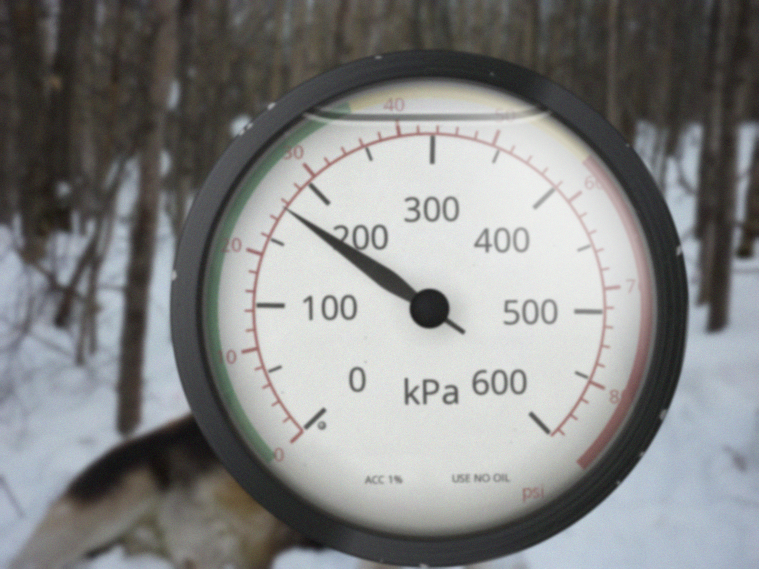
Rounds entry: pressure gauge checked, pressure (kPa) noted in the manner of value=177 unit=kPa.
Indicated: value=175 unit=kPa
